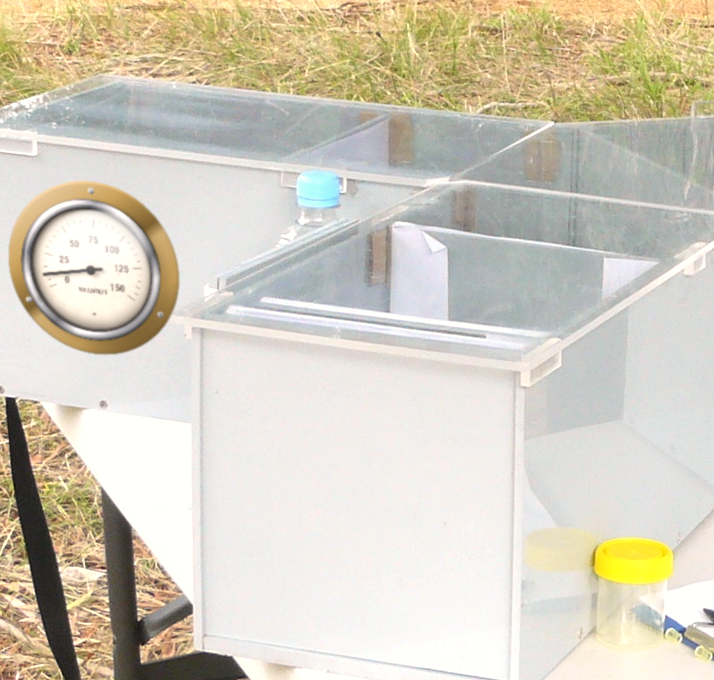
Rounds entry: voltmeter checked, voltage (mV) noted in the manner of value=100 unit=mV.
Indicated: value=10 unit=mV
